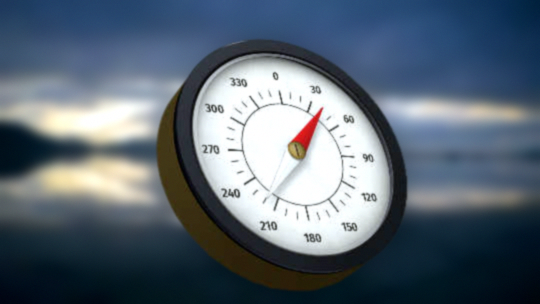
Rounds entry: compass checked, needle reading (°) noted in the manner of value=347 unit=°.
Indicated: value=40 unit=°
